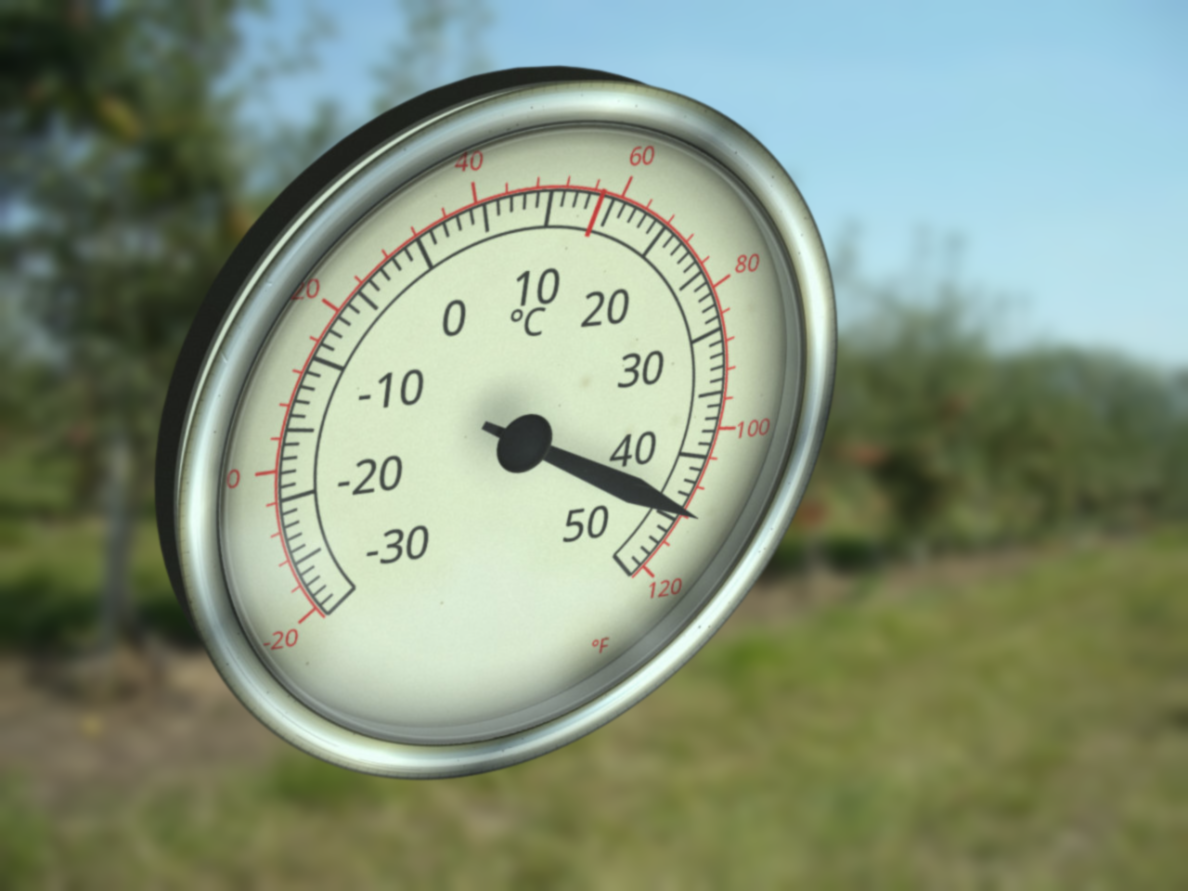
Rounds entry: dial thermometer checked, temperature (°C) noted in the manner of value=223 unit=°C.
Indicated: value=44 unit=°C
